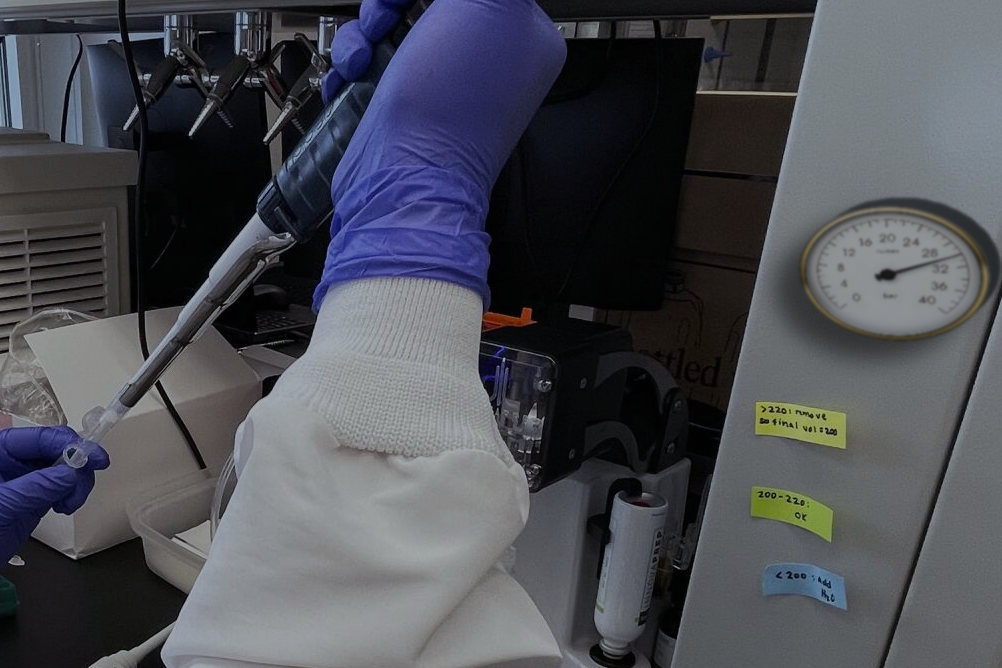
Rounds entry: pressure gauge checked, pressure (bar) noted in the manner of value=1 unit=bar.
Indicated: value=30 unit=bar
